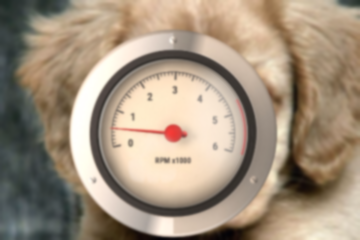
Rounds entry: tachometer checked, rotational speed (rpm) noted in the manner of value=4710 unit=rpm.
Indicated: value=500 unit=rpm
